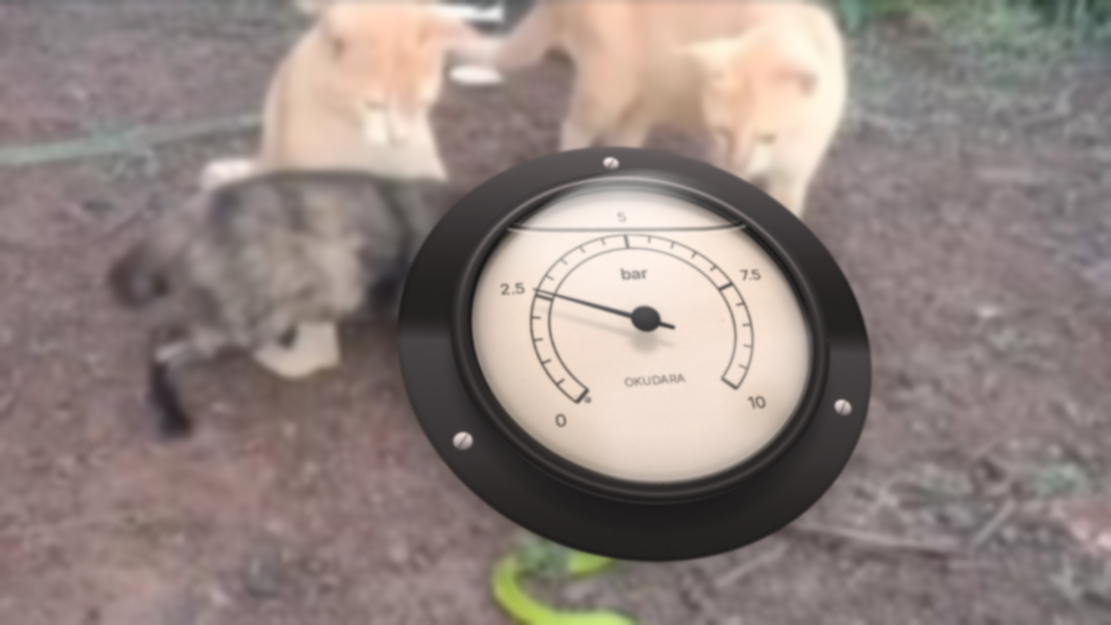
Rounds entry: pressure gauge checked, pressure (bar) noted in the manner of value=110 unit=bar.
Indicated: value=2.5 unit=bar
